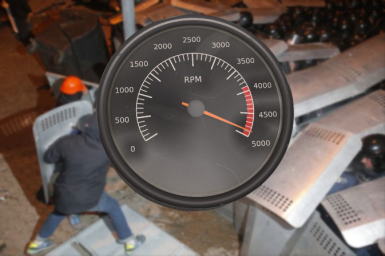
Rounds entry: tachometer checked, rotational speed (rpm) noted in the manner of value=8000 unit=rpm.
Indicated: value=4900 unit=rpm
